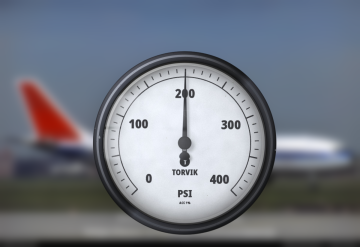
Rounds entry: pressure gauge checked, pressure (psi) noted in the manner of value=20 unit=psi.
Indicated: value=200 unit=psi
